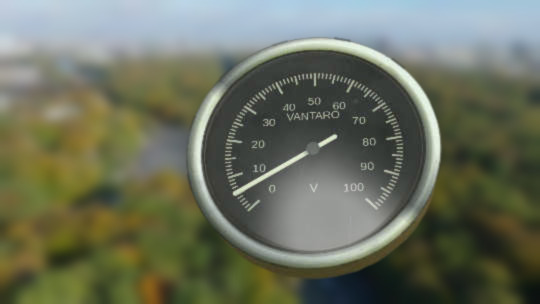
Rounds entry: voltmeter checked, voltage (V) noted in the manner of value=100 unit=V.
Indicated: value=5 unit=V
